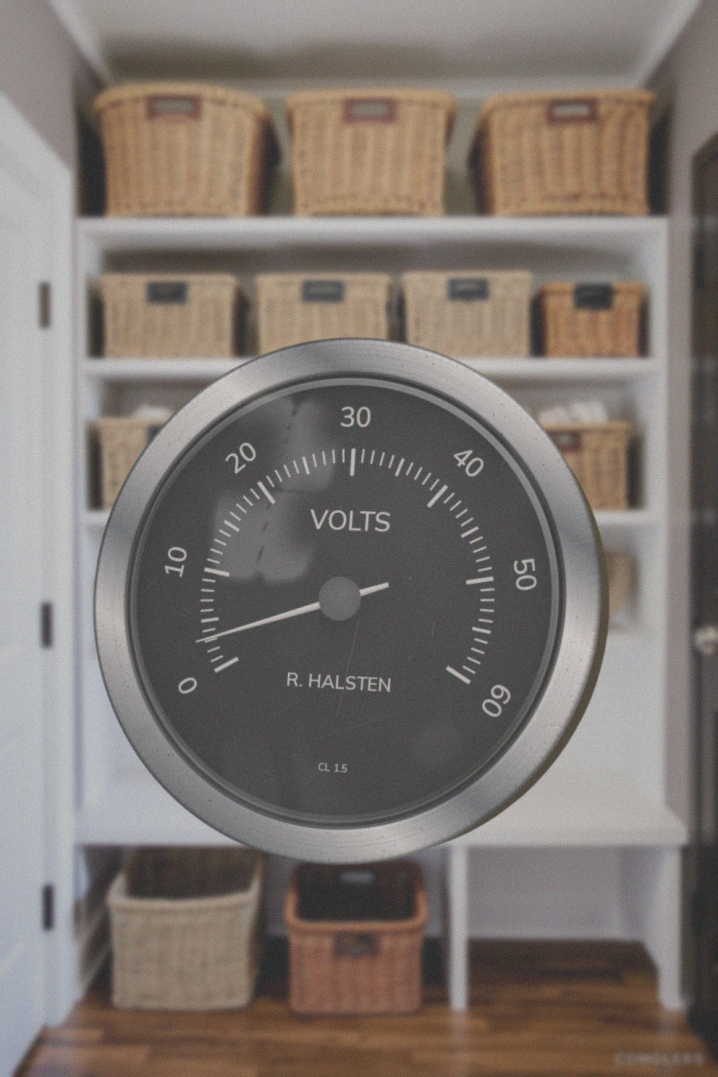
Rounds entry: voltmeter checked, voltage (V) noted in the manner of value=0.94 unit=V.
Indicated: value=3 unit=V
